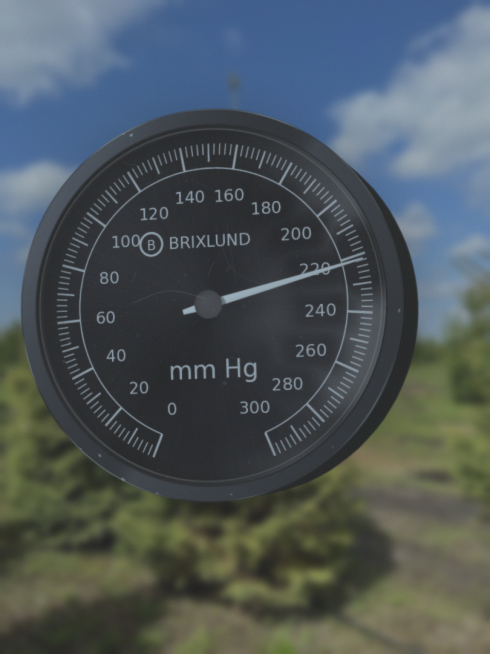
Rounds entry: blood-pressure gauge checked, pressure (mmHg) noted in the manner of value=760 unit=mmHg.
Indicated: value=222 unit=mmHg
